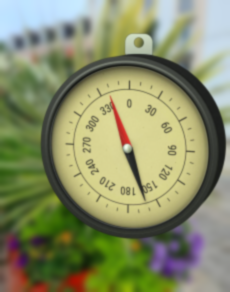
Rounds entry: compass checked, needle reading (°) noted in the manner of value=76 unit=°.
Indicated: value=340 unit=°
